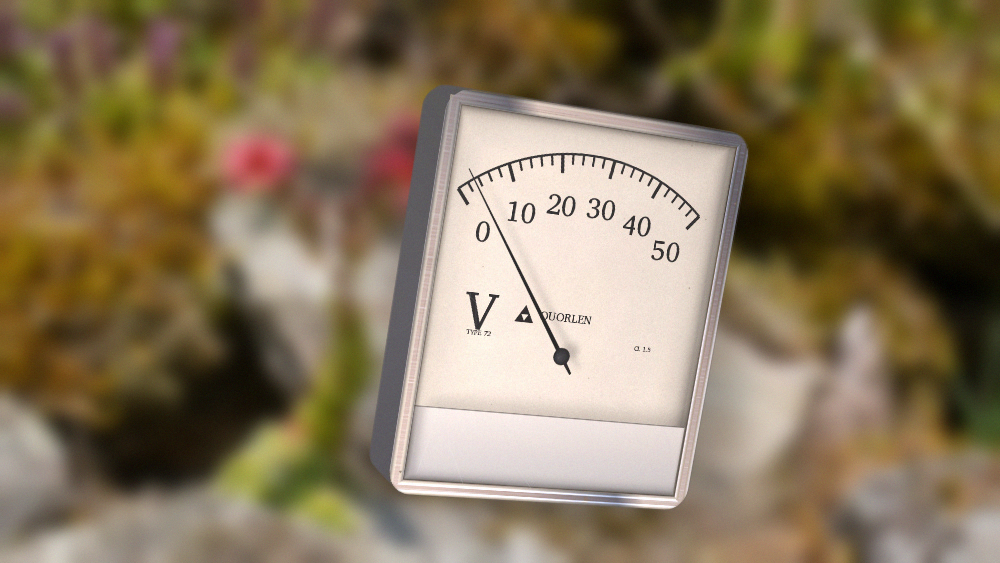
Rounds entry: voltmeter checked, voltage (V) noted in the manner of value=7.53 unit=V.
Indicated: value=3 unit=V
